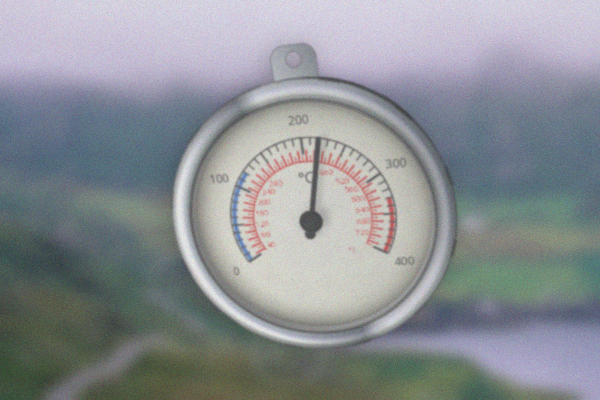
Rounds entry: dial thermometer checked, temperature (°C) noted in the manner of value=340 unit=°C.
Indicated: value=220 unit=°C
